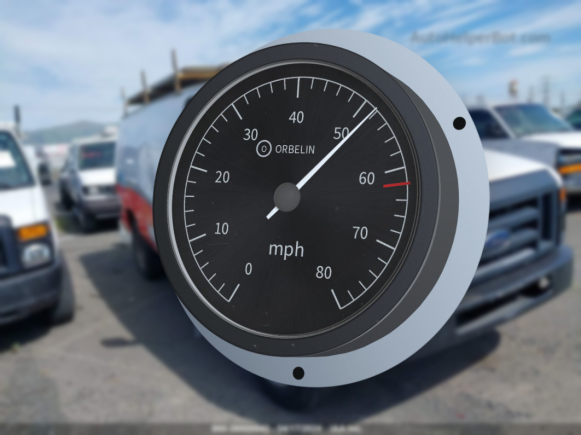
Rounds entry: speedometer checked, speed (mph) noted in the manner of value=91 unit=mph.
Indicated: value=52 unit=mph
